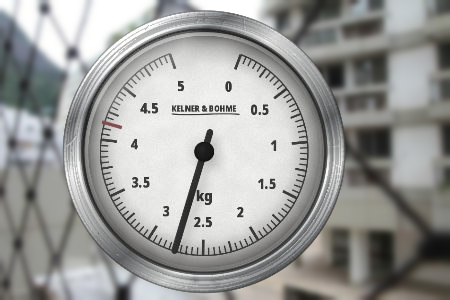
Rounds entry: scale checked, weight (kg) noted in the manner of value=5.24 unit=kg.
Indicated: value=2.75 unit=kg
